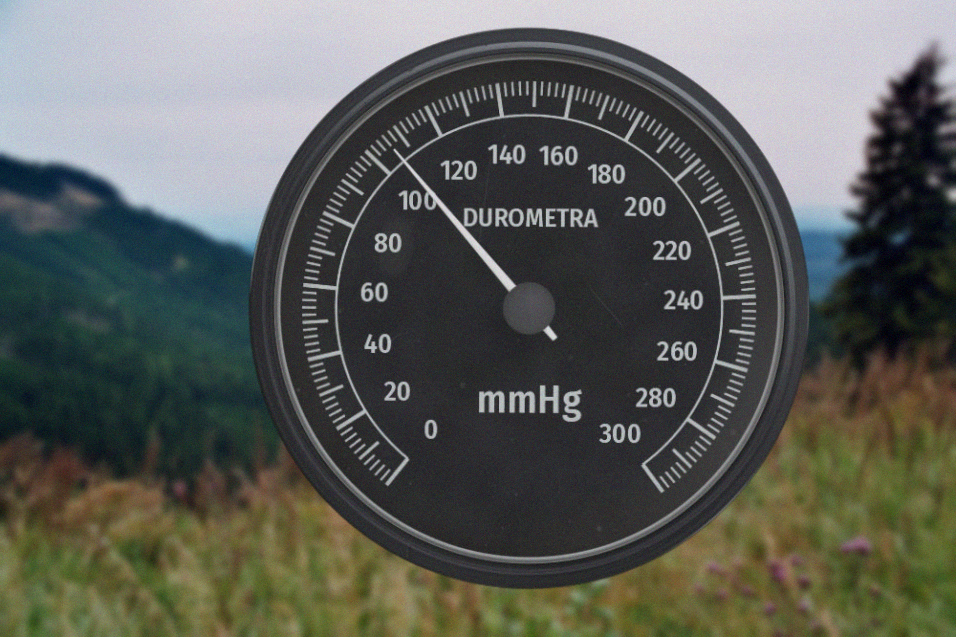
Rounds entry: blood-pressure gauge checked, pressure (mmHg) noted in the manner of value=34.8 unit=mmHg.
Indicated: value=106 unit=mmHg
